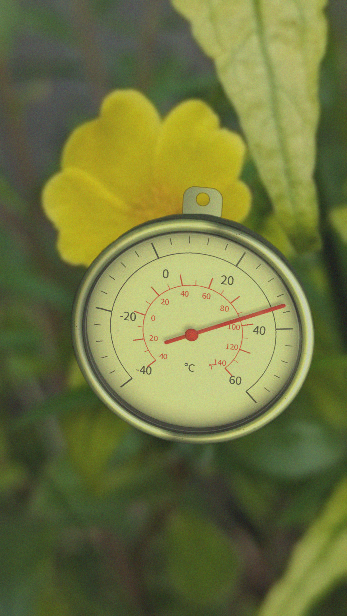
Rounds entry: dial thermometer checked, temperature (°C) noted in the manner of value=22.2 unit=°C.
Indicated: value=34 unit=°C
